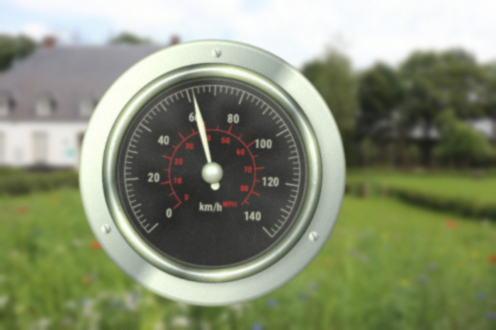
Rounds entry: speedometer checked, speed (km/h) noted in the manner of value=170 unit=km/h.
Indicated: value=62 unit=km/h
